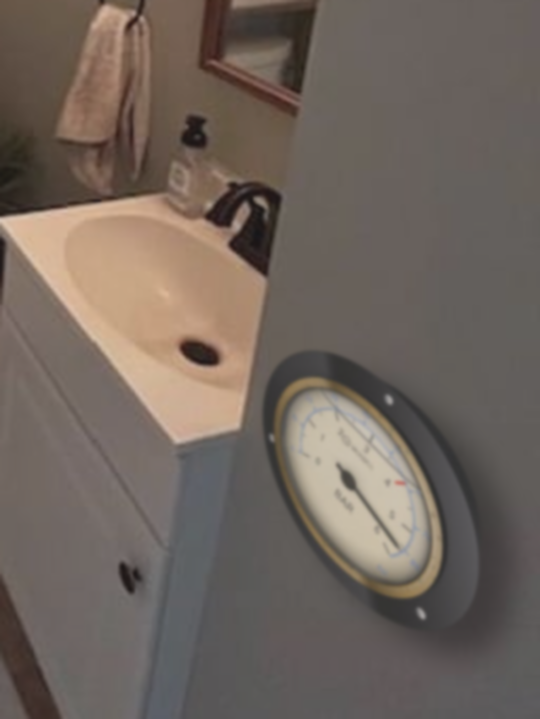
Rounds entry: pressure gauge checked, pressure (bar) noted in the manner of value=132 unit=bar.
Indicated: value=5.5 unit=bar
